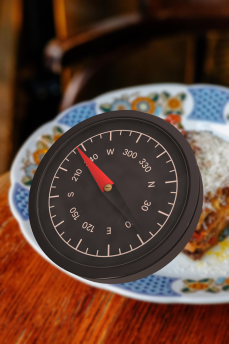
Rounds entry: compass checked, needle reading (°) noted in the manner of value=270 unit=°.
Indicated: value=235 unit=°
